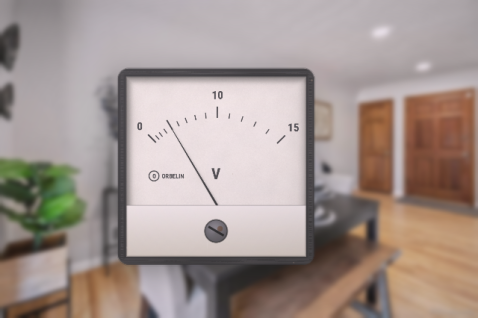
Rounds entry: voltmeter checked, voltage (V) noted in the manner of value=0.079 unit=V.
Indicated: value=5 unit=V
